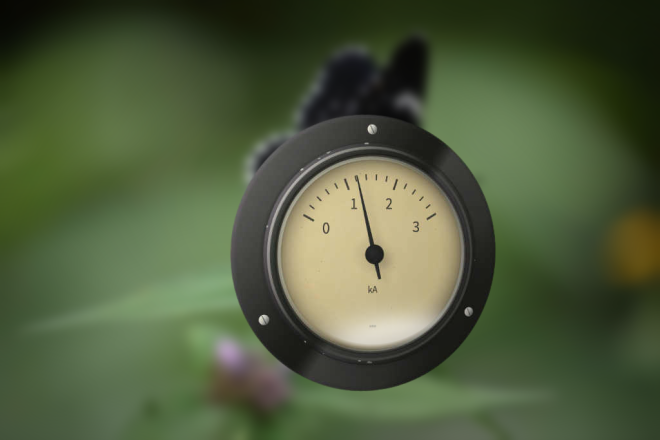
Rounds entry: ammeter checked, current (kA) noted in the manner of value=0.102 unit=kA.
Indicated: value=1.2 unit=kA
